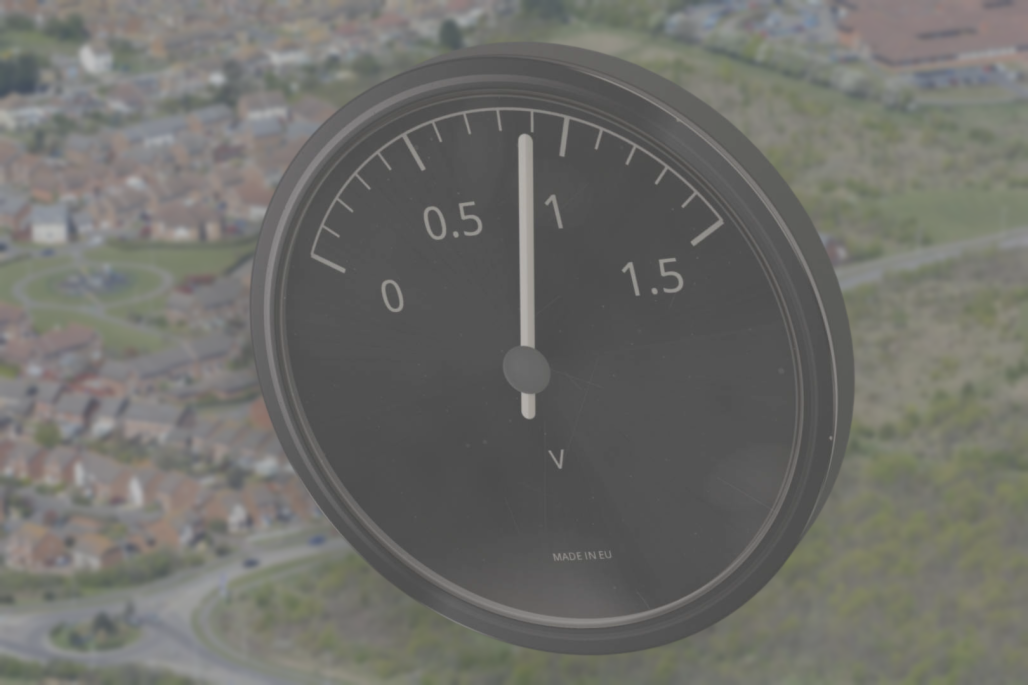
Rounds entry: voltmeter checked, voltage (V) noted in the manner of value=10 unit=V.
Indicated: value=0.9 unit=V
